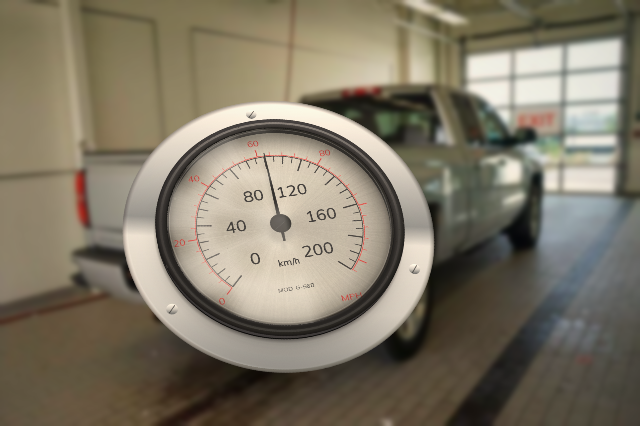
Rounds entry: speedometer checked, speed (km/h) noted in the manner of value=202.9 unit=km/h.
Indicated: value=100 unit=km/h
